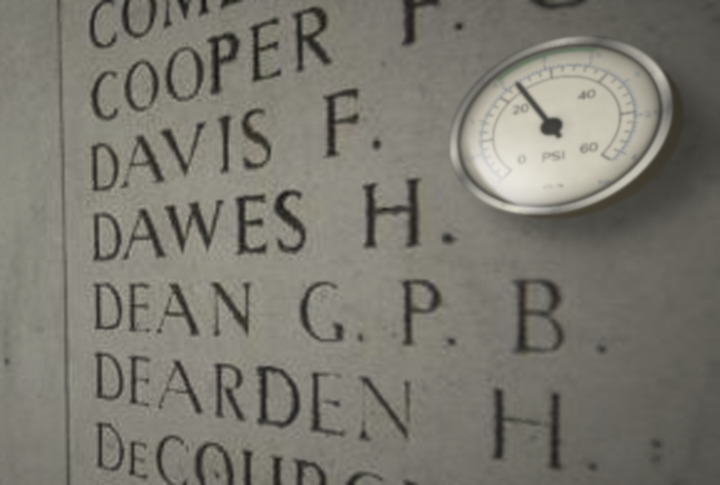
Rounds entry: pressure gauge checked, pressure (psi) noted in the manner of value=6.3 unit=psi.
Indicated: value=24 unit=psi
